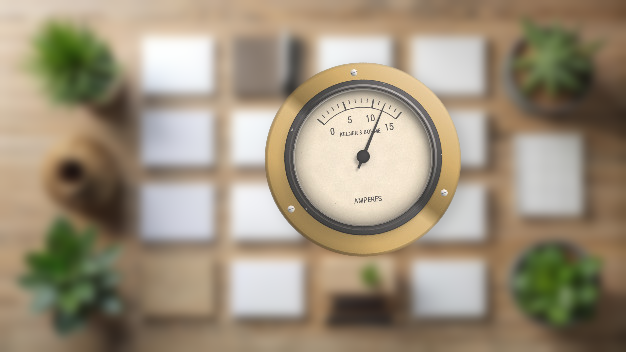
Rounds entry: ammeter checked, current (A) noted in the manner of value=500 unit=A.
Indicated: value=12 unit=A
